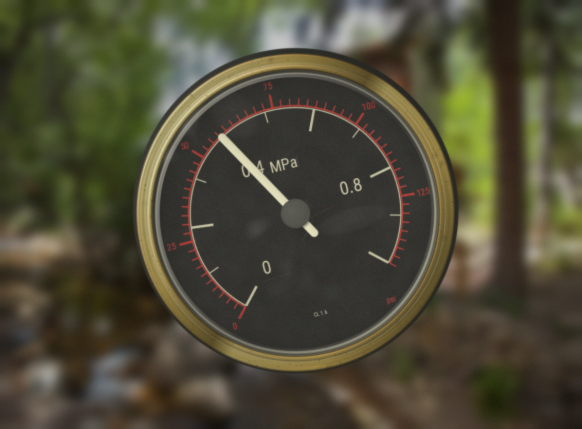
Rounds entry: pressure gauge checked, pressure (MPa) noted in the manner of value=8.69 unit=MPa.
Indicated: value=0.4 unit=MPa
